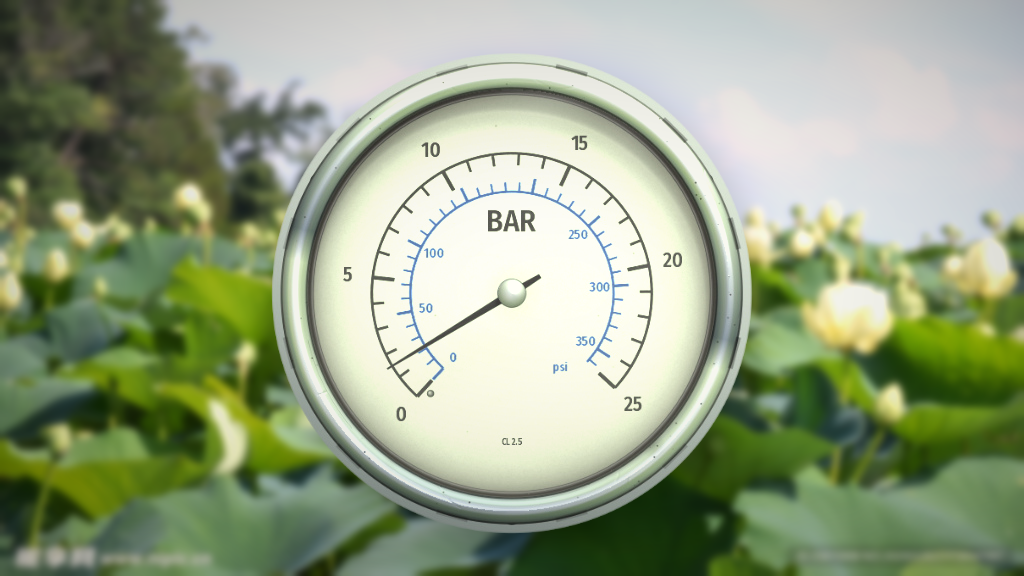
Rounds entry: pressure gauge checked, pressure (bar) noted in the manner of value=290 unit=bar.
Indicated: value=1.5 unit=bar
